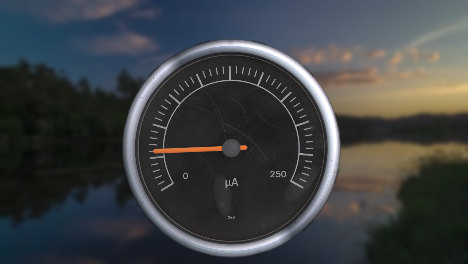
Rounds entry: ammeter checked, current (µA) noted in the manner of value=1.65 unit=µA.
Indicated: value=30 unit=µA
